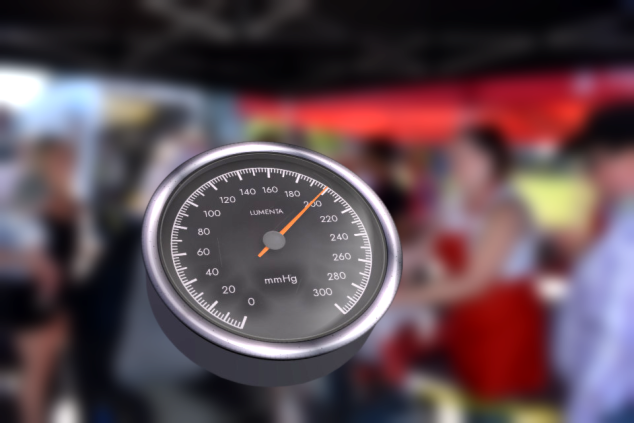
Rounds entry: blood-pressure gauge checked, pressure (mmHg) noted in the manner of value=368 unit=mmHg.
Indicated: value=200 unit=mmHg
